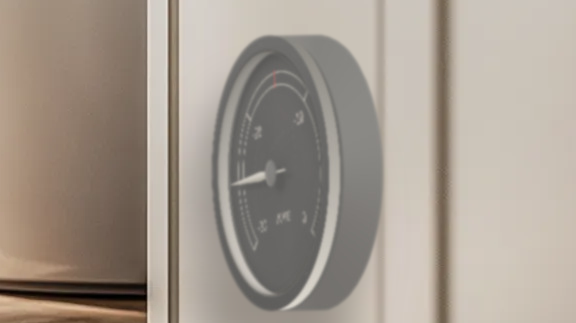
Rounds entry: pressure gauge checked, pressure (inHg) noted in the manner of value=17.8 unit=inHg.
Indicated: value=-25 unit=inHg
